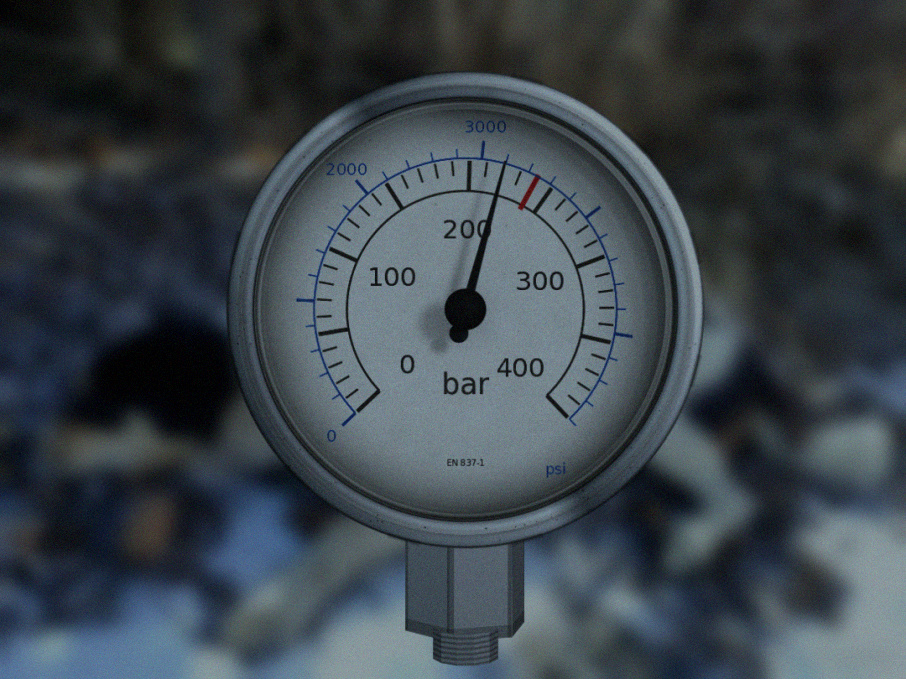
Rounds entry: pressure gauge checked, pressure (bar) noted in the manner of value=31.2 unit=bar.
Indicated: value=220 unit=bar
